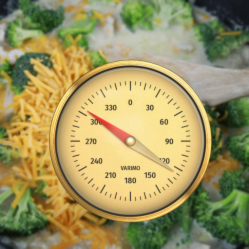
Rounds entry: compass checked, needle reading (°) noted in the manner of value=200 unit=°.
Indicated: value=305 unit=°
